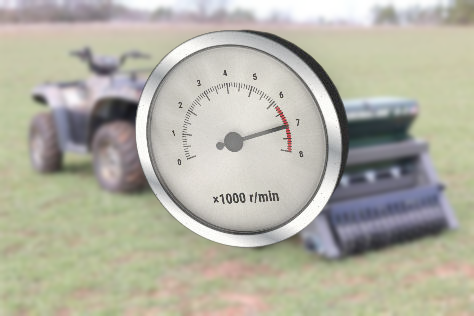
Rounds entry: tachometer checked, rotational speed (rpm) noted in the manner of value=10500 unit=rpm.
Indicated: value=7000 unit=rpm
